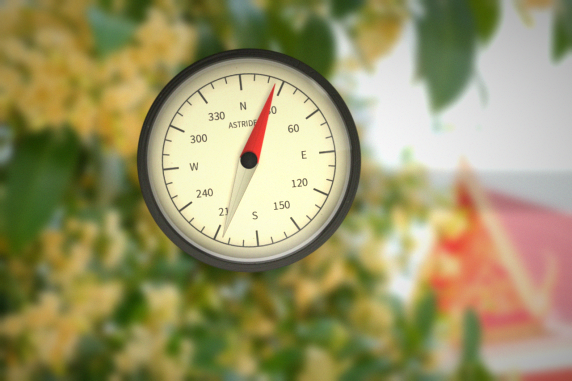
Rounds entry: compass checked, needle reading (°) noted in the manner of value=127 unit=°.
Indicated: value=25 unit=°
